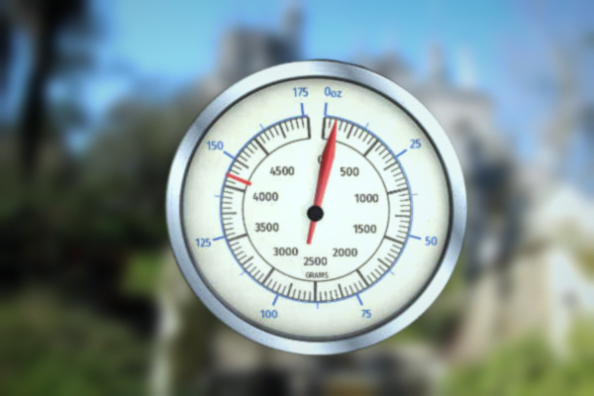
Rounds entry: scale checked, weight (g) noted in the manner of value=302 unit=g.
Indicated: value=100 unit=g
